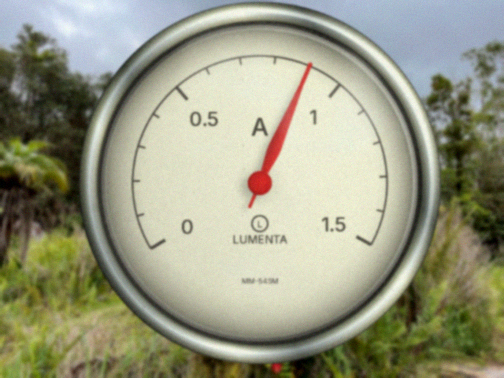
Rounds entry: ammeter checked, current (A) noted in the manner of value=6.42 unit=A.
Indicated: value=0.9 unit=A
